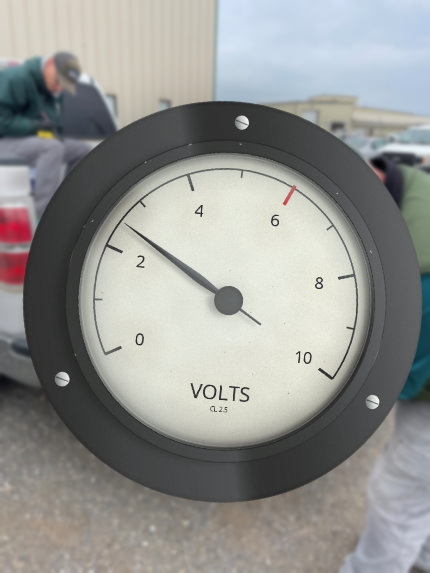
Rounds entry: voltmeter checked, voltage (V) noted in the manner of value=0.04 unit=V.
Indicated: value=2.5 unit=V
